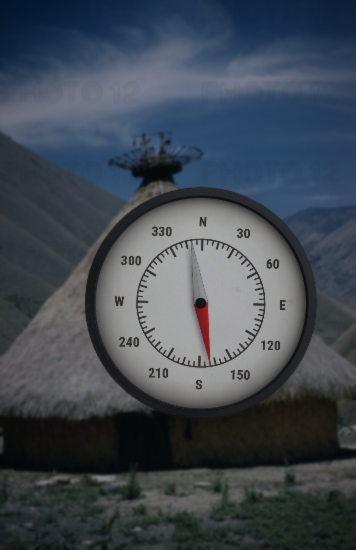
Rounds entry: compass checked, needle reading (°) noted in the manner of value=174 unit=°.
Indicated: value=170 unit=°
